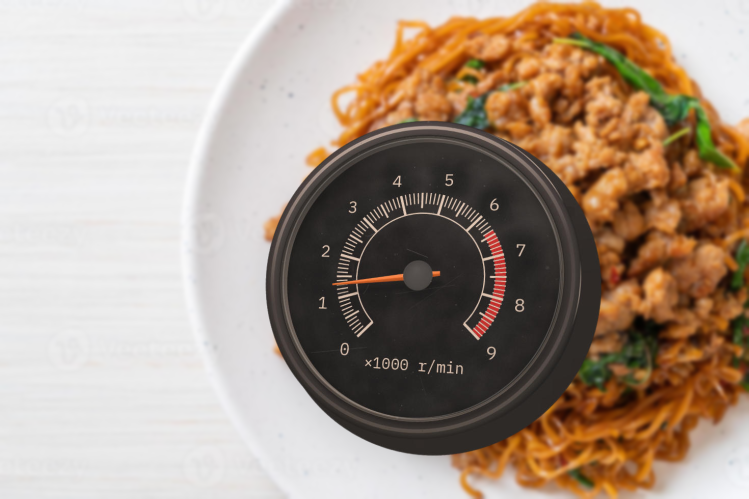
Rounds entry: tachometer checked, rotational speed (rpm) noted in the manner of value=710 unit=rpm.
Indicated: value=1300 unit=rpm
